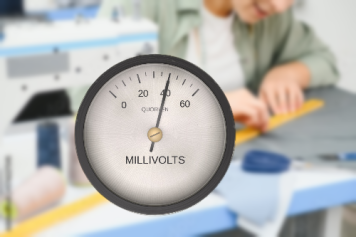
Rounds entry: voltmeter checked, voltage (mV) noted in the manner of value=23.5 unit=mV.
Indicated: value=40 unit=mV
